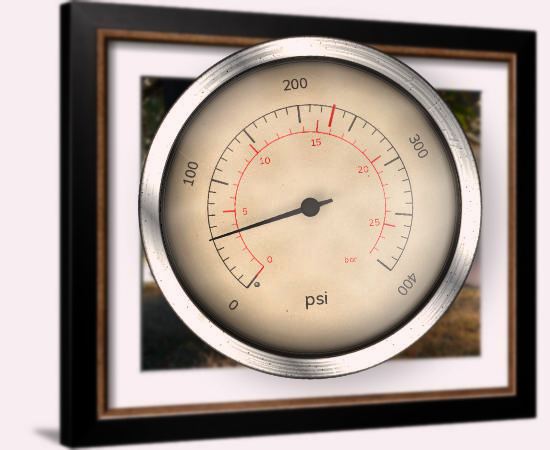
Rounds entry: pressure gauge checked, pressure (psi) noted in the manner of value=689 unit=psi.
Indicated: value=50 unit=psi
